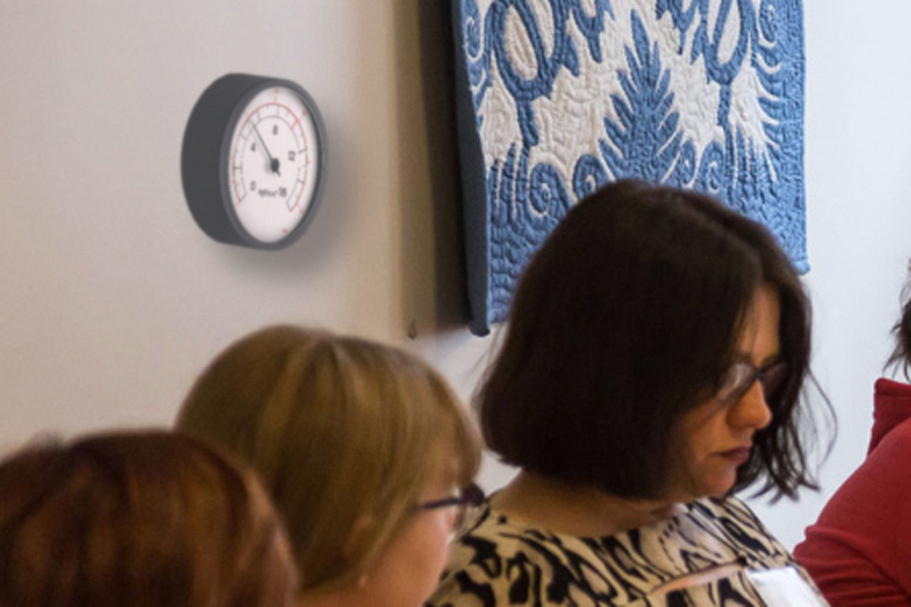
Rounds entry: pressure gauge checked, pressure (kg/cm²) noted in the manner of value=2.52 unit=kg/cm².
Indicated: value=5 unit=kg/cm²
